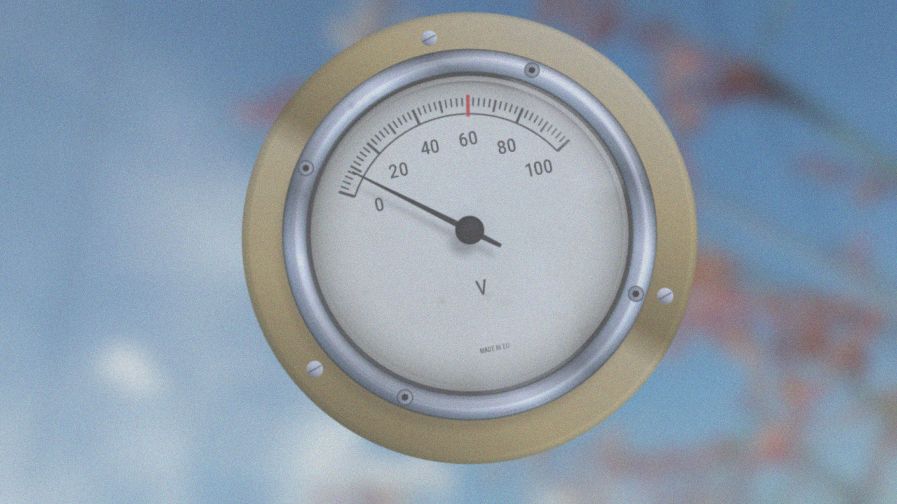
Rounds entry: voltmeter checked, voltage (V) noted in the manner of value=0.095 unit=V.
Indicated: value=8 unit=V
